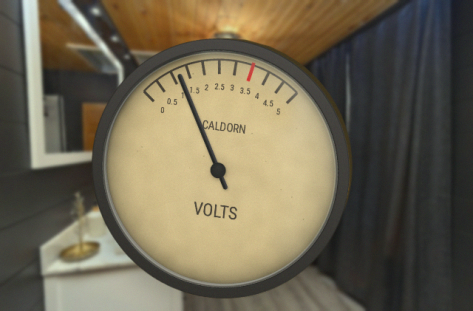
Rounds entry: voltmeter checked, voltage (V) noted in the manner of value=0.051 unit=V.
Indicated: value=1.25 unit=V
